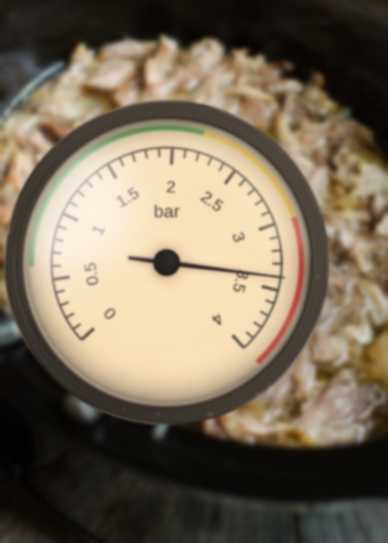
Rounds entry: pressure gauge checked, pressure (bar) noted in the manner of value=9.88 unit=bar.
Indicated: value=3.4 unit=bar
